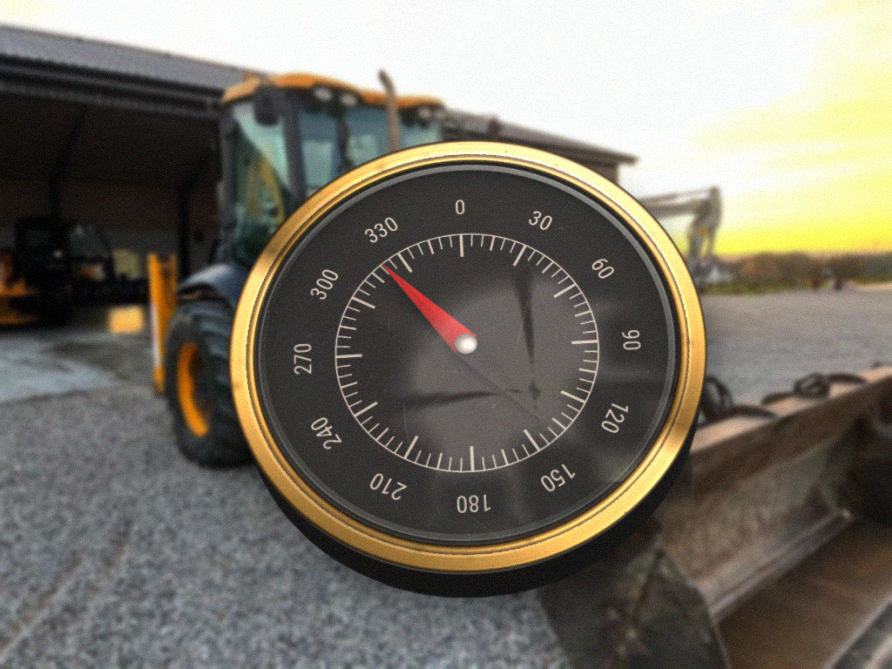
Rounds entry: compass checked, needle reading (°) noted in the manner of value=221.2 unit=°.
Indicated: value=320 unit=°
